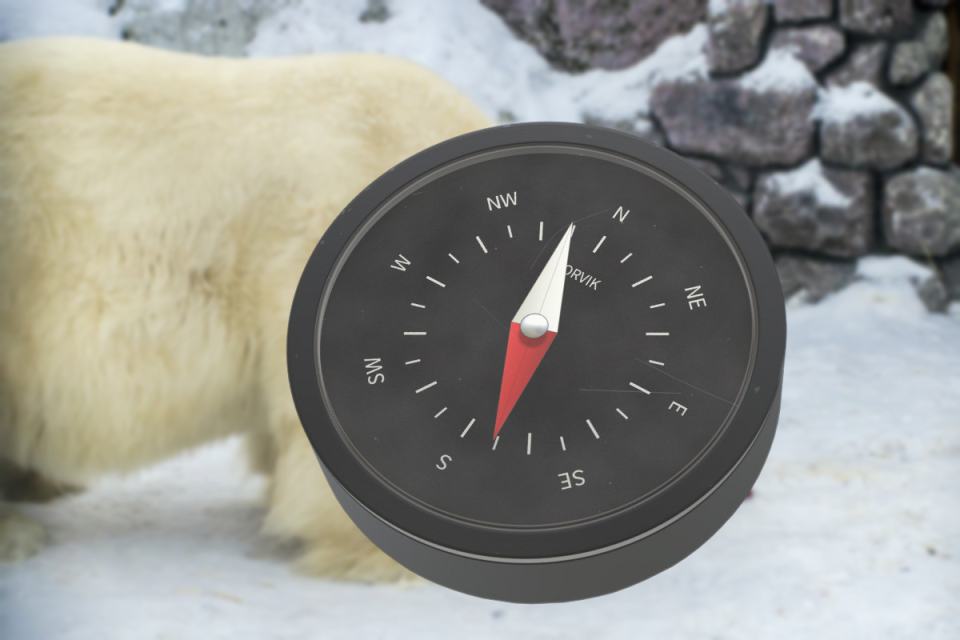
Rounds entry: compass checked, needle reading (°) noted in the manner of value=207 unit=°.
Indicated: value=165 unit=°
